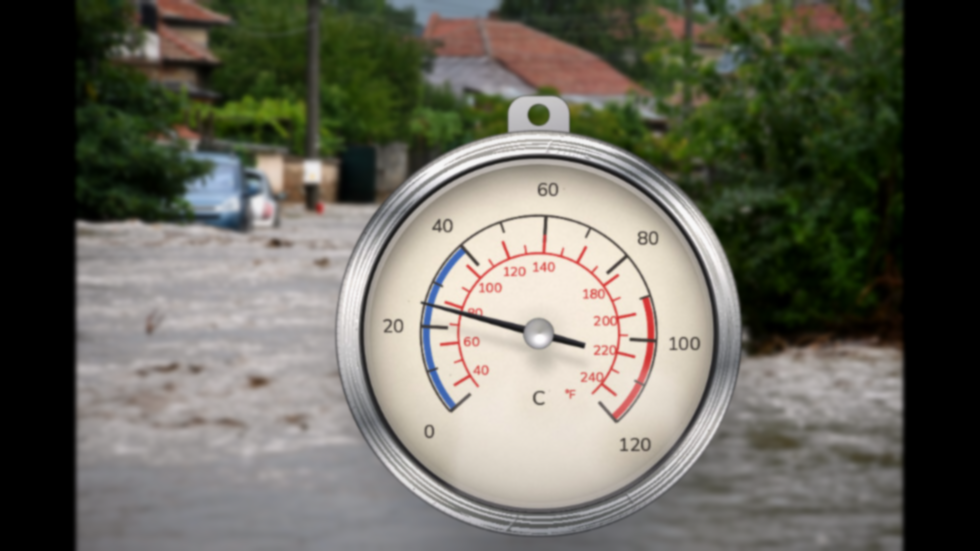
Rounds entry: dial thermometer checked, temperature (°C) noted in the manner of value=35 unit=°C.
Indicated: value=25 unit=°C
